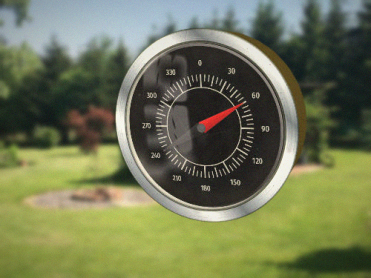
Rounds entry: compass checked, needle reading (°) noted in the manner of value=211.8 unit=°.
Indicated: value=60 unit=°
